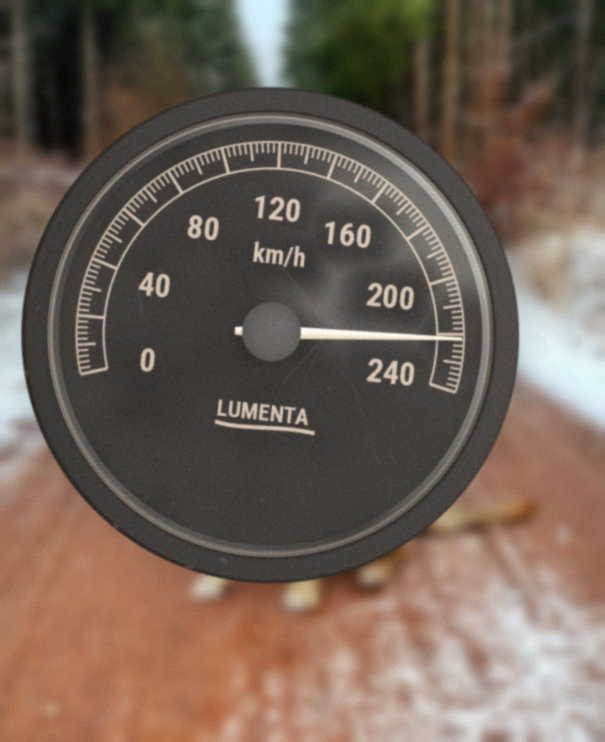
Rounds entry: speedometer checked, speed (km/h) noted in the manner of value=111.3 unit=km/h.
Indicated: value=222 unit=km/h
